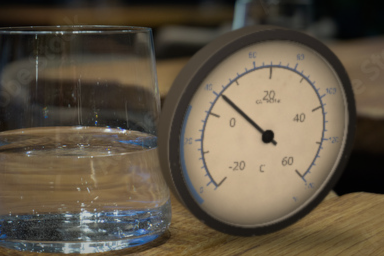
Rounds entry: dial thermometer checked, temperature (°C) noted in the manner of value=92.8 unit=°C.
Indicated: value=5 unit=°C
